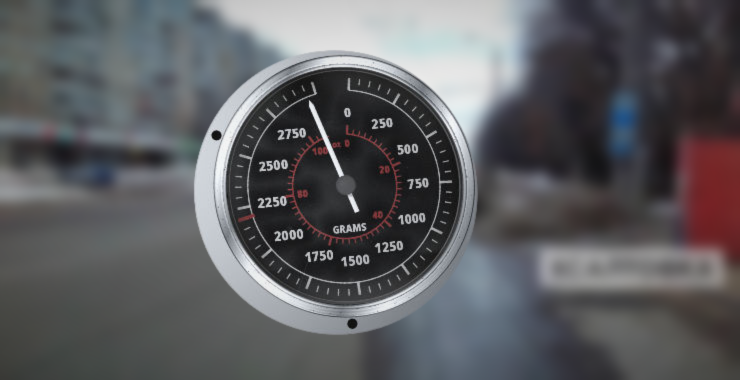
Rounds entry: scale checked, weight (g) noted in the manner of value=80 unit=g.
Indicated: value=2950 unit=g
